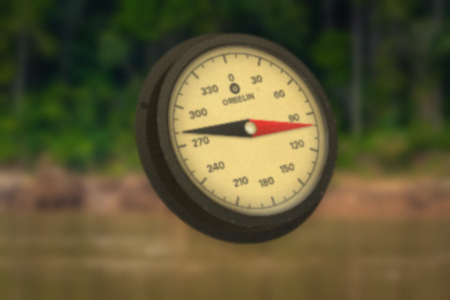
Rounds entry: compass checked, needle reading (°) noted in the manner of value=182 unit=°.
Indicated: value=100 unit=°
